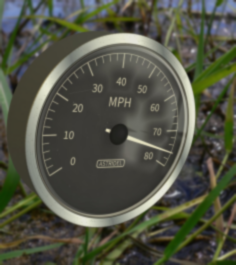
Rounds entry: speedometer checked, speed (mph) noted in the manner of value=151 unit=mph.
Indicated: value=76 unit=mph
